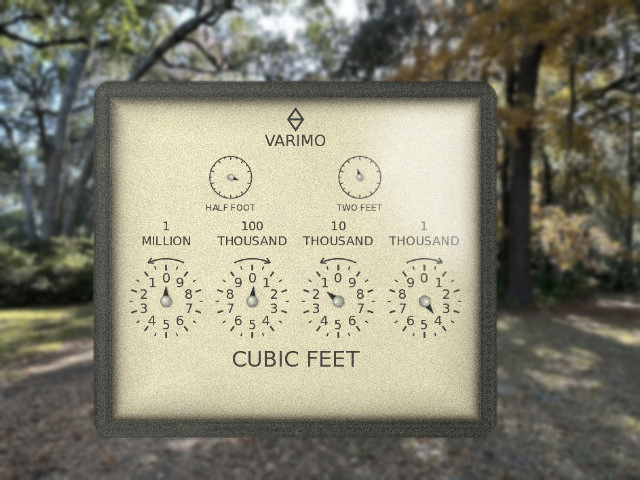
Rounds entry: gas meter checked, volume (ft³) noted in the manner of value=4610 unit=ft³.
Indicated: value=1400 unit=ft³
